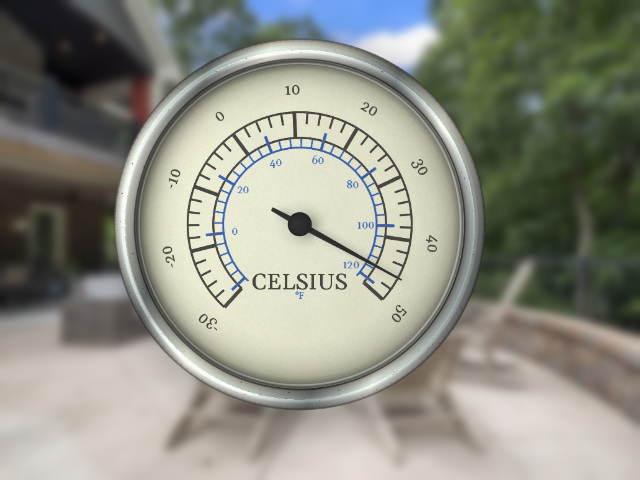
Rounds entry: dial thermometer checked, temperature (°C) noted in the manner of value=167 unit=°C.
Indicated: value=46 unit=°C
